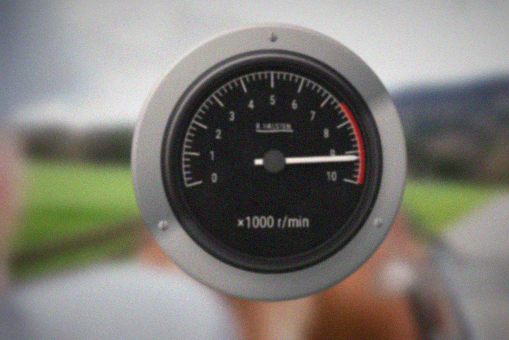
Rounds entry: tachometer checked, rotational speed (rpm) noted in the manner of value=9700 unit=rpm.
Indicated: value=9200 unit=rpm
